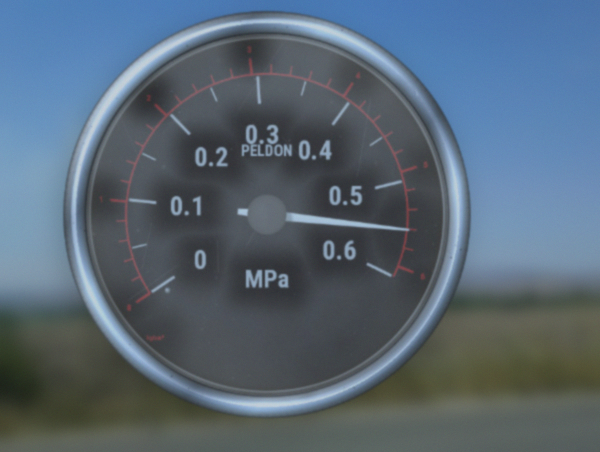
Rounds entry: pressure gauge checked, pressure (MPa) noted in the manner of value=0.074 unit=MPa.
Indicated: value=0.55 unit=MPa
